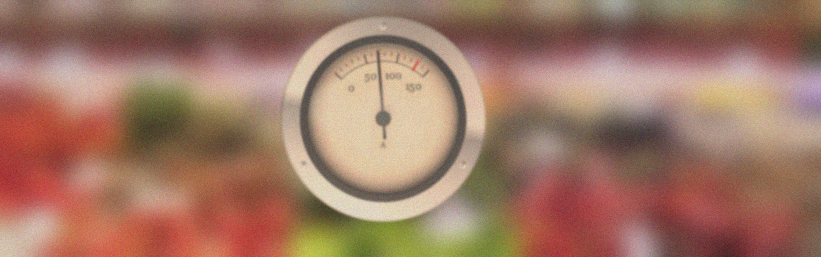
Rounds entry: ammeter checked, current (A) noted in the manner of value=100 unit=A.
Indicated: value=70 unit=A
